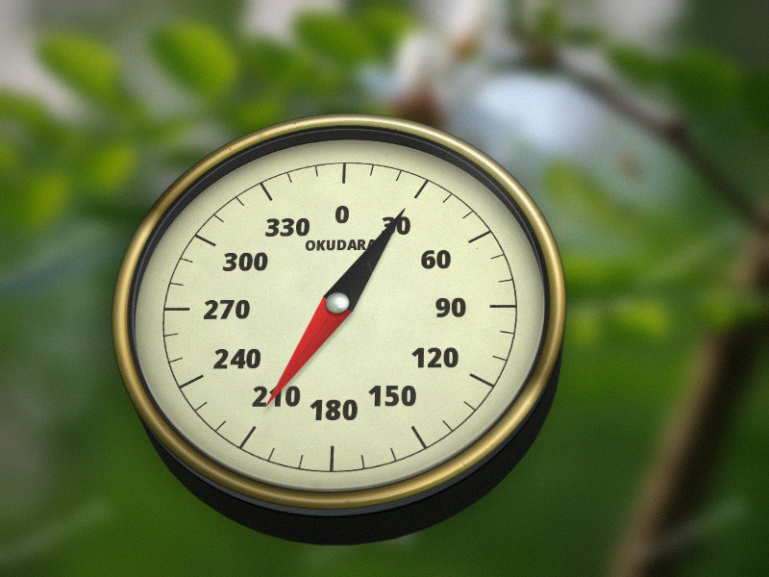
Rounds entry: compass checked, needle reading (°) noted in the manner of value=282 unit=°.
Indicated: value=210 unit=°
